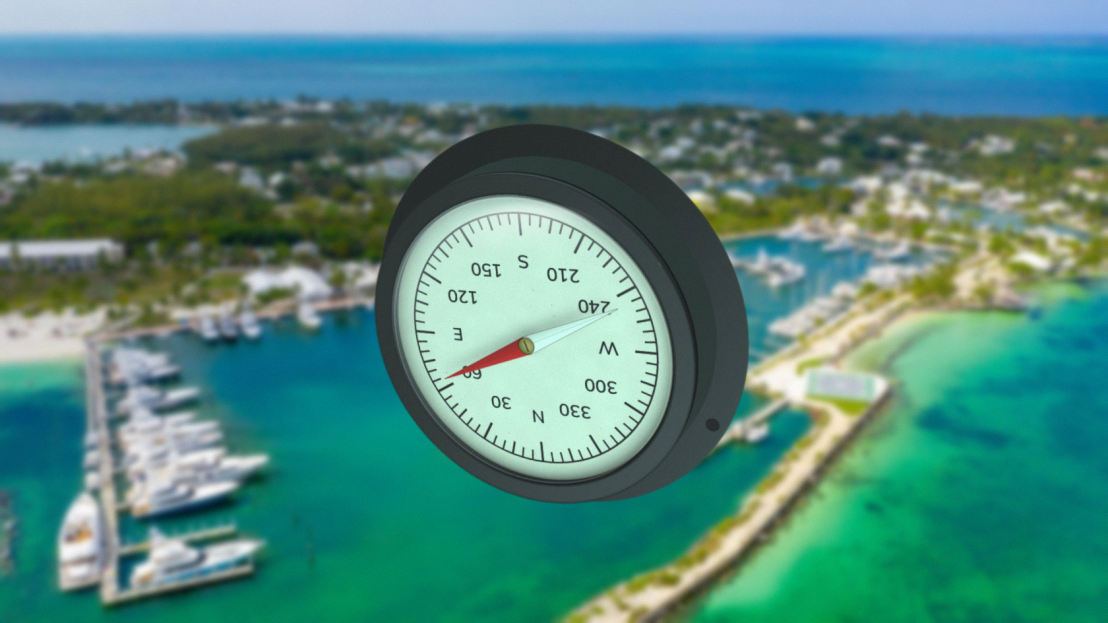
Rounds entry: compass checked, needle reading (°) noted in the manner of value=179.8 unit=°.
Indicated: value=65 unit=°
